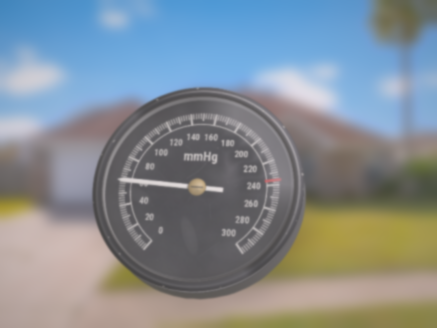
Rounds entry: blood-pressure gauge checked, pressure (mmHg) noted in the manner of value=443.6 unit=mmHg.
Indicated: value=60 unit=mmHg
